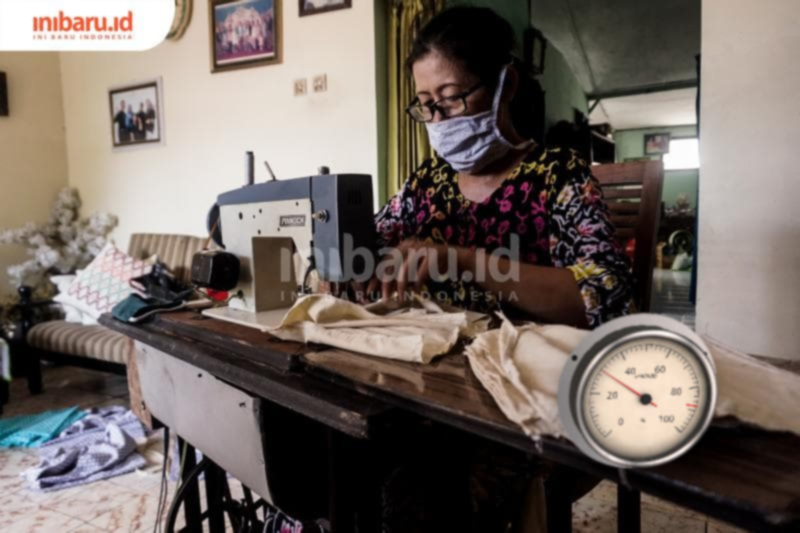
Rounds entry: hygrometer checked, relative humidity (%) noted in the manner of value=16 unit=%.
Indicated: value=30 unit=%
